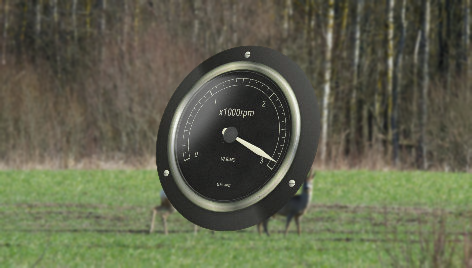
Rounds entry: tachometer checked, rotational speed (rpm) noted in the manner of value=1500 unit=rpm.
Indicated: value=2900 unit=rpm
